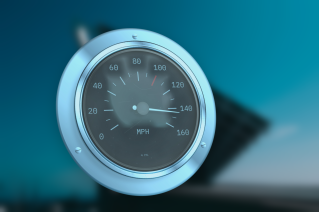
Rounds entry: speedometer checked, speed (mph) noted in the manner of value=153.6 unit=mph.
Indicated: value=145 unit=mph
